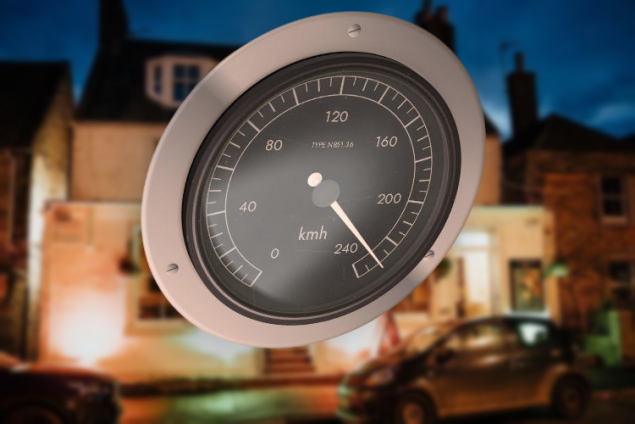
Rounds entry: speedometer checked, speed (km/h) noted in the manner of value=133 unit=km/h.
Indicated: value=230 unit=km/h
